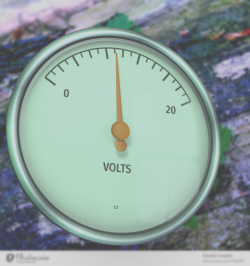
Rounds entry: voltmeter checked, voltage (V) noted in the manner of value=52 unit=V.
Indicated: value=9 unit=V
